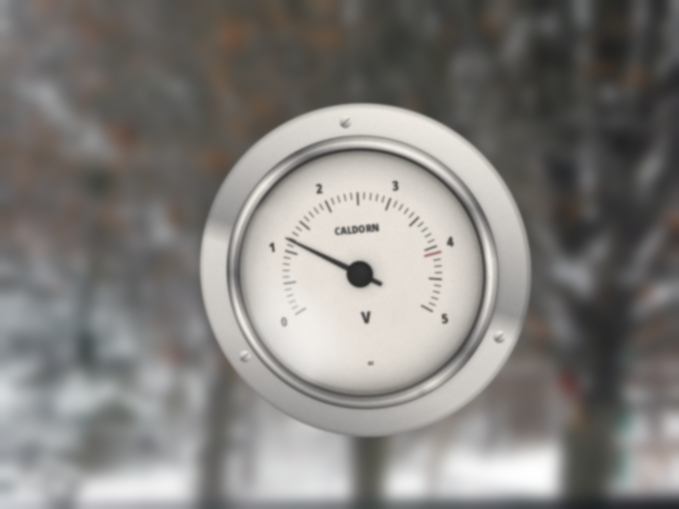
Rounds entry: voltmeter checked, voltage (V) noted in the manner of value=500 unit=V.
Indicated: value=1.2 unit=V
